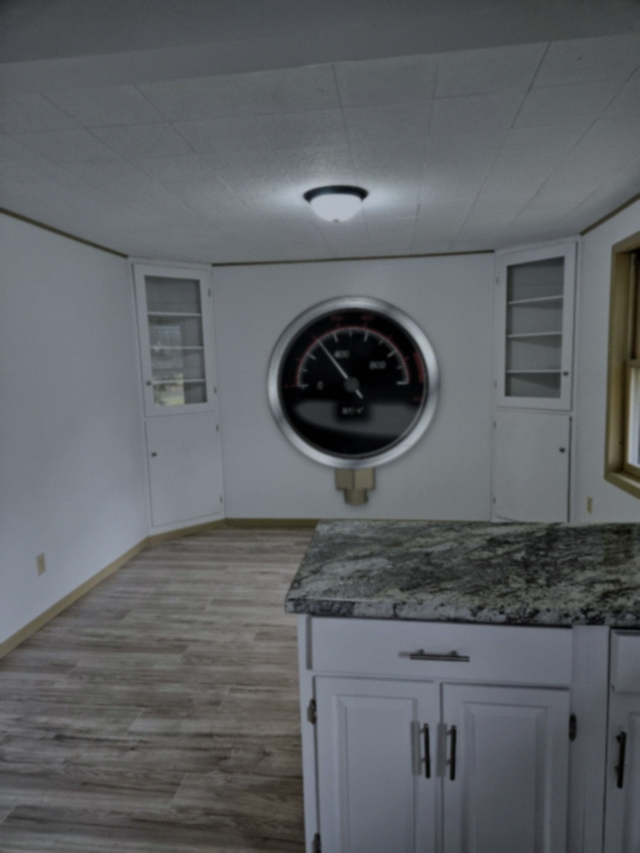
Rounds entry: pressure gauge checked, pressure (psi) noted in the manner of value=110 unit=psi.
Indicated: value=300 unit=psi
